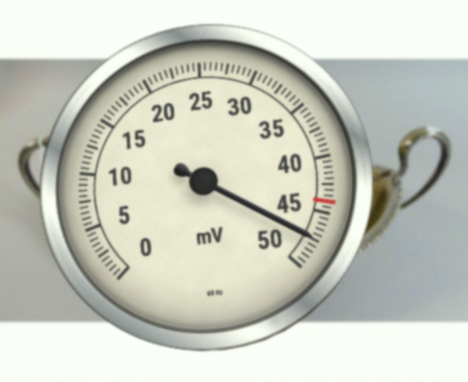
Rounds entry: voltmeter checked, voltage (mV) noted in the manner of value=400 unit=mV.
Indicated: value=47.5 unit=mV
